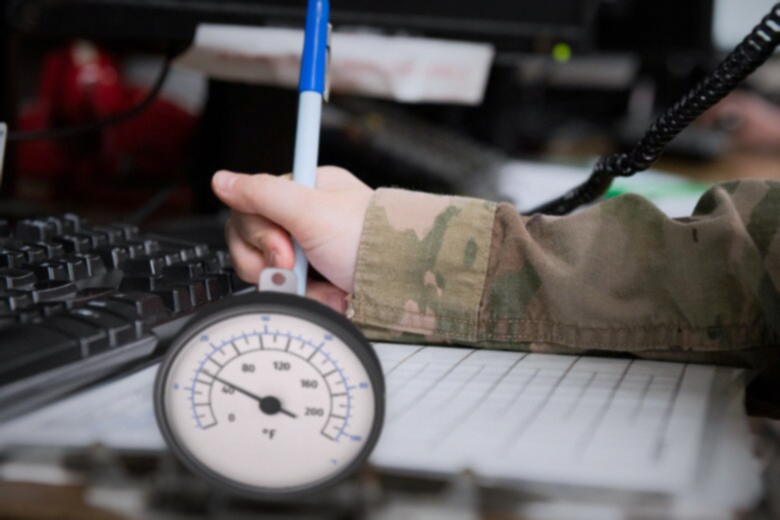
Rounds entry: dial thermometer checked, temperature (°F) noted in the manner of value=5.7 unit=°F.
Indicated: value=50 unit=°F
